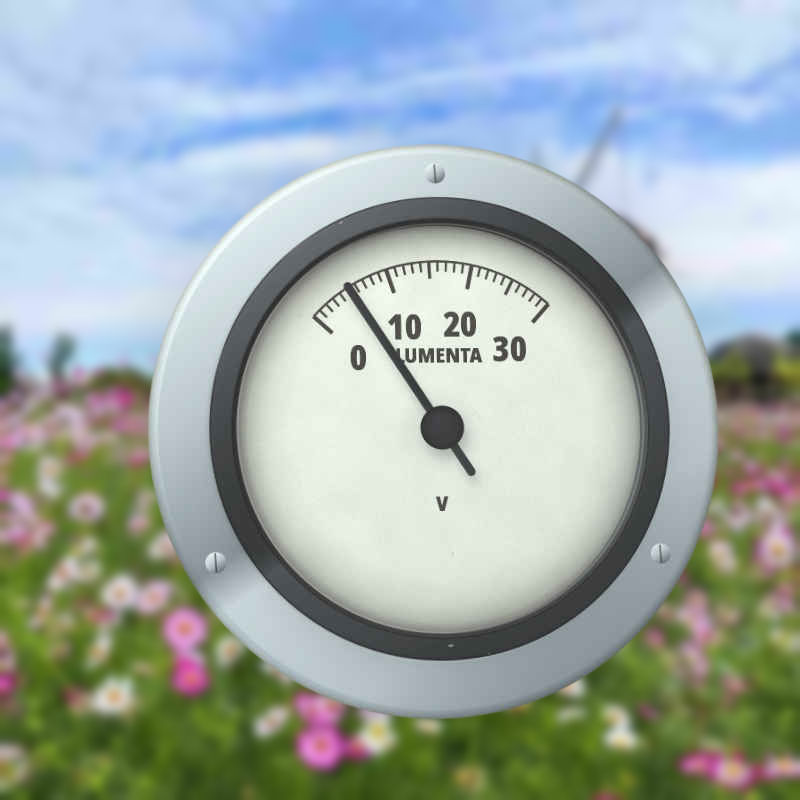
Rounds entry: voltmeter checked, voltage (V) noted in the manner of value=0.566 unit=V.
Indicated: value=5 unit=V
